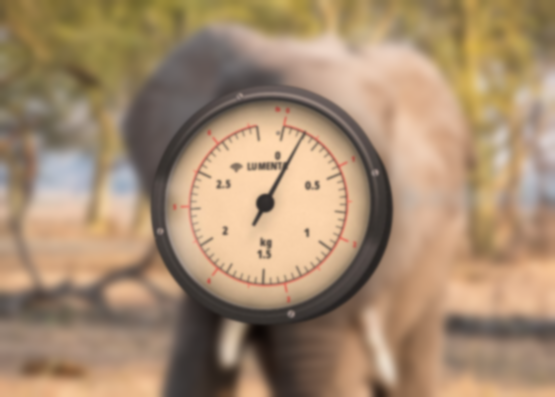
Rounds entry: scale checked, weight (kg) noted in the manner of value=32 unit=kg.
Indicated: value=0.15 unit=kg
